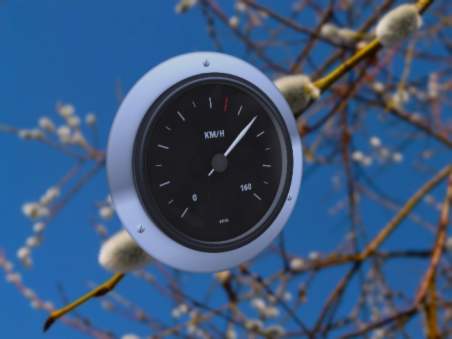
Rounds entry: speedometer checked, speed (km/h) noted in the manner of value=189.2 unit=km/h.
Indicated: value=110 unit=km/h
